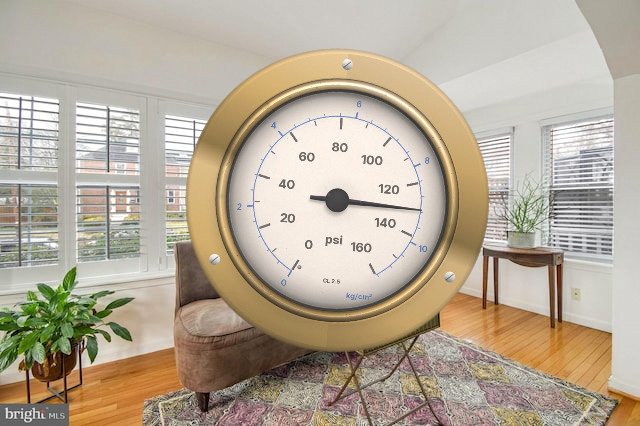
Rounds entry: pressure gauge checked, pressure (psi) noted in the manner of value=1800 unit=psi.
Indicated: value=130 unit=psi
